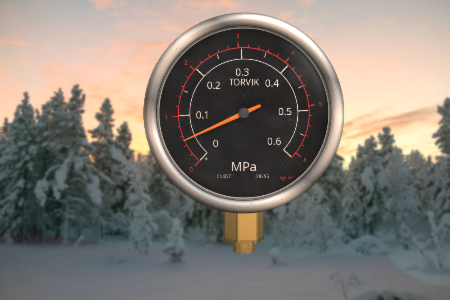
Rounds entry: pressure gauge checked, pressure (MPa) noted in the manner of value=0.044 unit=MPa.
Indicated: value=0.05 unit=MPa
